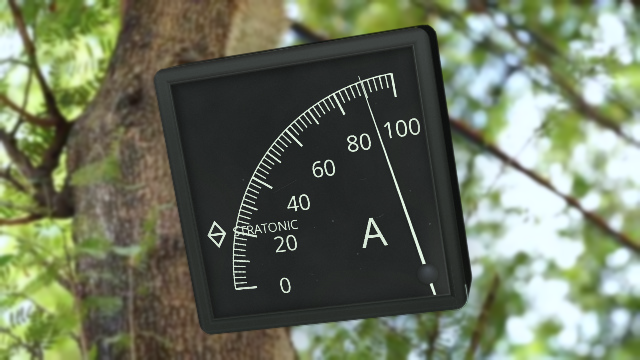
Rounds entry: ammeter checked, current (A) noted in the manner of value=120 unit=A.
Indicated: value=90 unit=A
